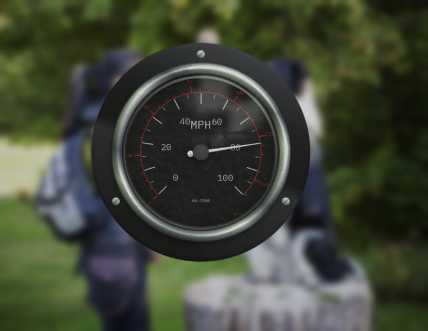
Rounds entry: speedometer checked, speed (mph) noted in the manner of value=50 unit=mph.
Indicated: value=80 unit=mph
